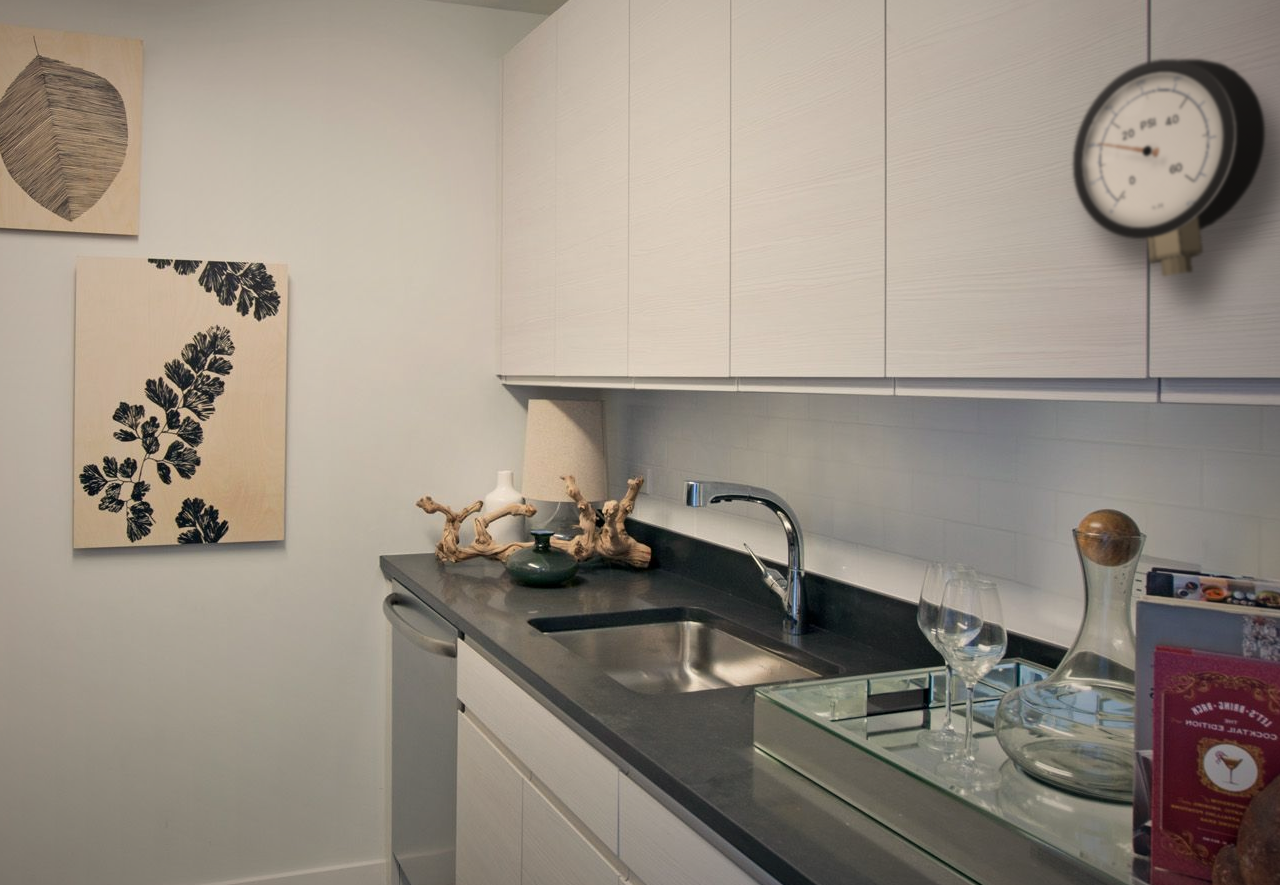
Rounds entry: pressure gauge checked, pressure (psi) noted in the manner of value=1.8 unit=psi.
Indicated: value=15 unit=psi
